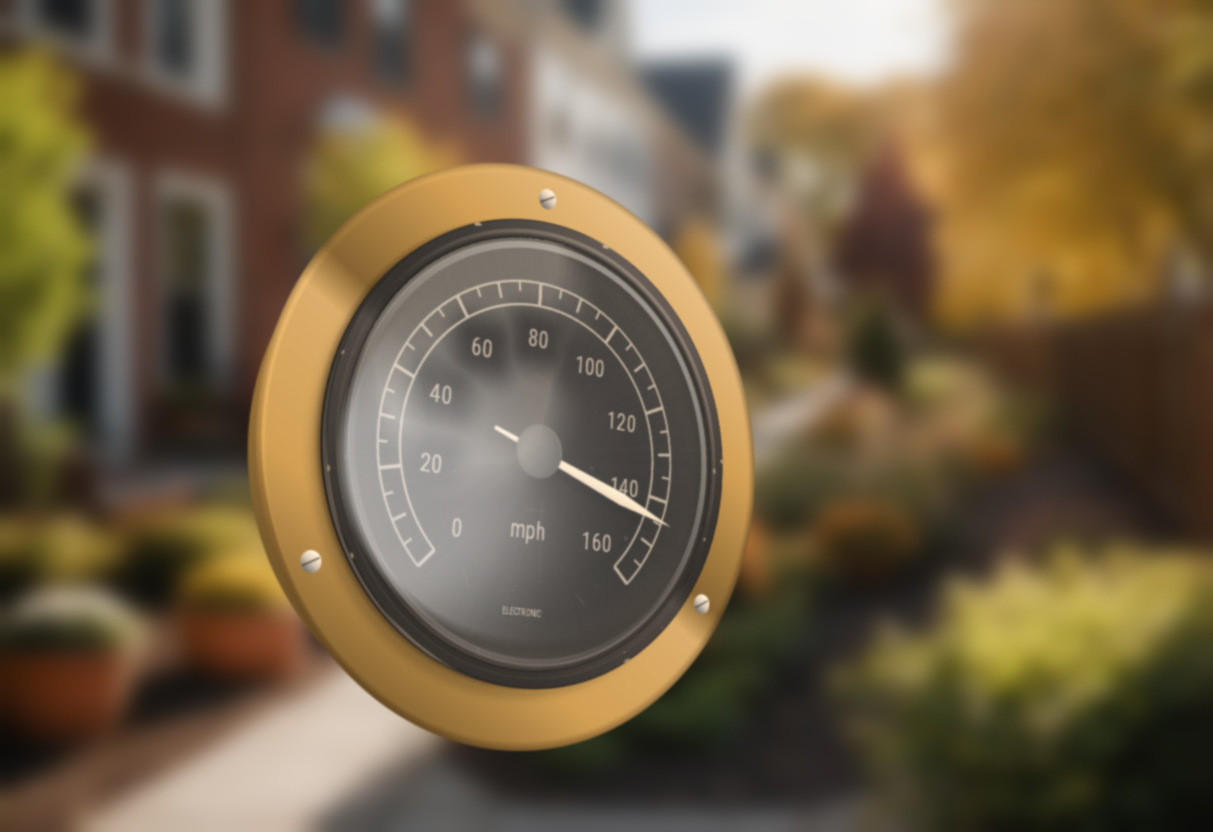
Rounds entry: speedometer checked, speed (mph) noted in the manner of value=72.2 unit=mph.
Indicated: value=145 unit=mph
